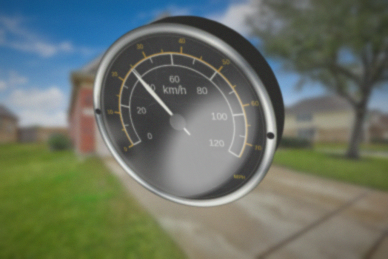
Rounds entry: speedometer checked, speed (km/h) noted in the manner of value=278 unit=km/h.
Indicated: value=40 unit=km/h
